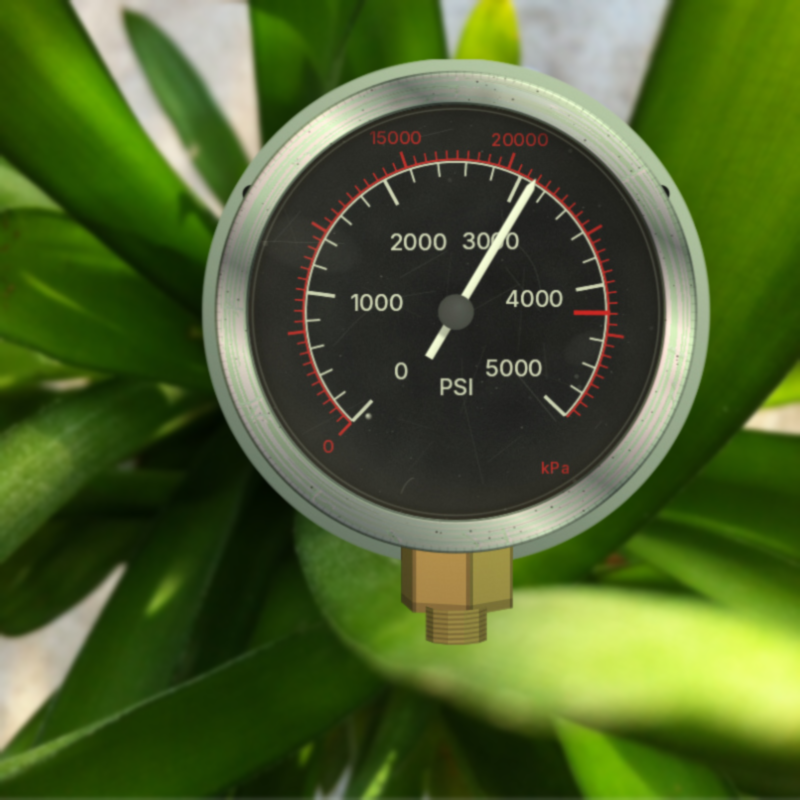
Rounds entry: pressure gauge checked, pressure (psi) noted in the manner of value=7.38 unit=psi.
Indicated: value=3100 unit=psi
